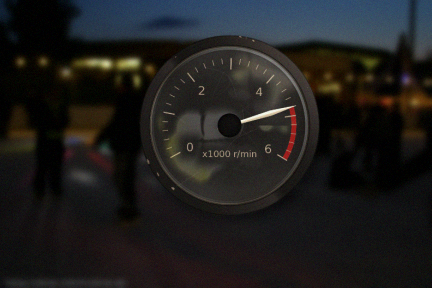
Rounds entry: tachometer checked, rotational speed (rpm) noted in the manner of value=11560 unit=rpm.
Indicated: value=4800 unit=rpm
